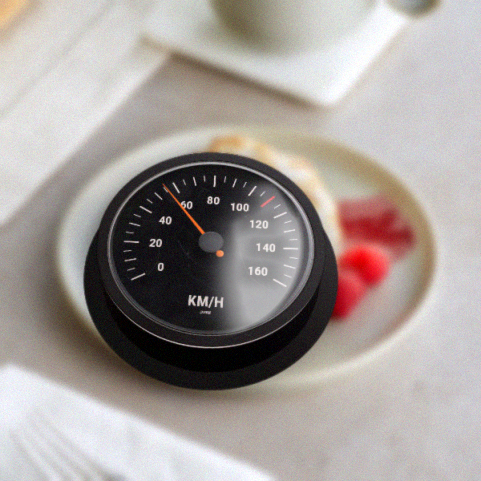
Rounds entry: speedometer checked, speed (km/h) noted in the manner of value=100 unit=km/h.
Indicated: value=55 unit=km/h
